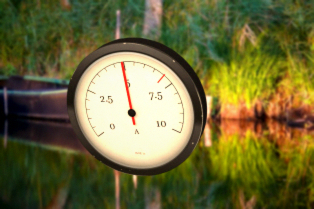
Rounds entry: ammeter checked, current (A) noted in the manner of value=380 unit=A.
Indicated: value=5 unit=A
